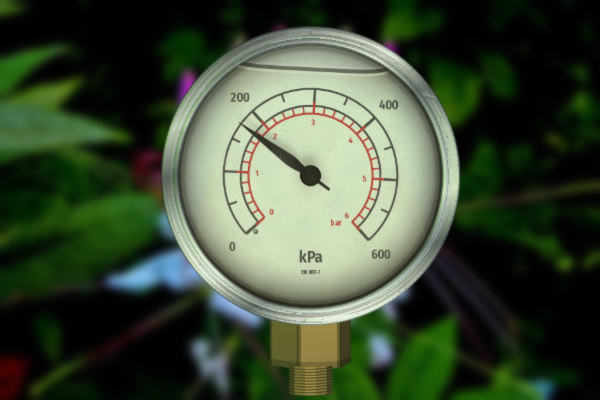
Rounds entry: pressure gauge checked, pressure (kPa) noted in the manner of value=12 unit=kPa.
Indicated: value=175 unit=kPa
